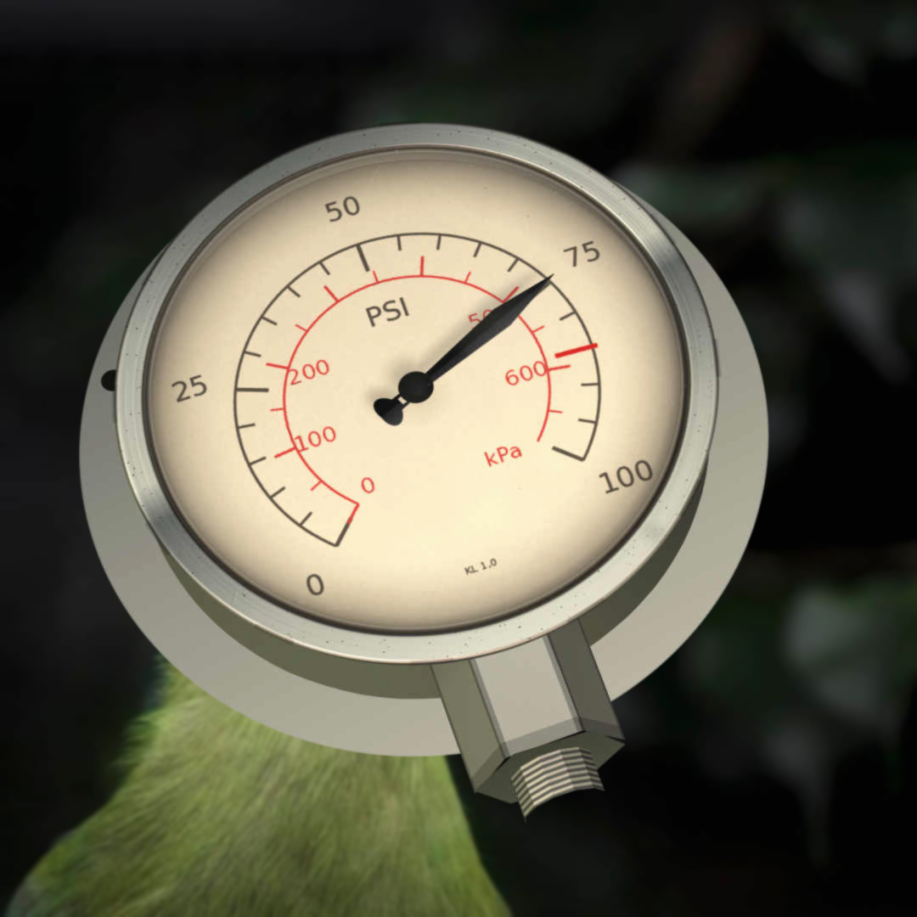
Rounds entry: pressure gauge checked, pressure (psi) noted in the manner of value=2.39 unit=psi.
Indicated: value=75 unit=psi
